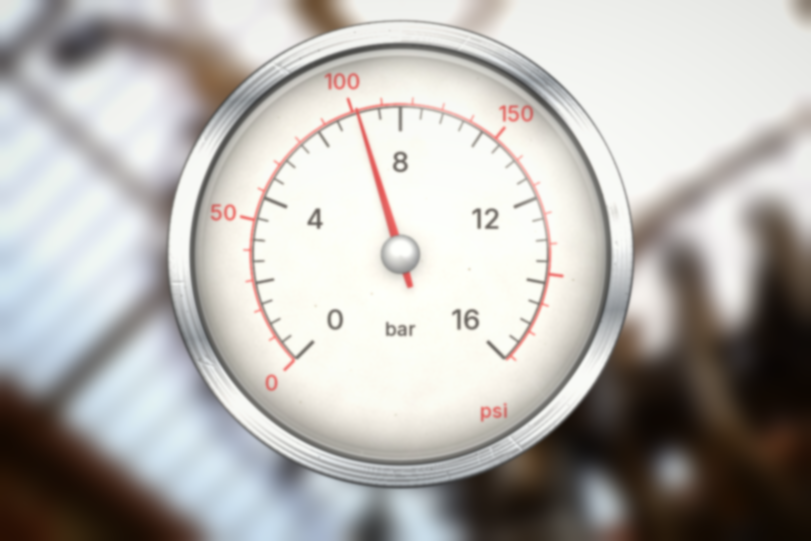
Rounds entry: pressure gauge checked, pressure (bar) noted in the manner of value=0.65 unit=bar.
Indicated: value=7 unit=bar
